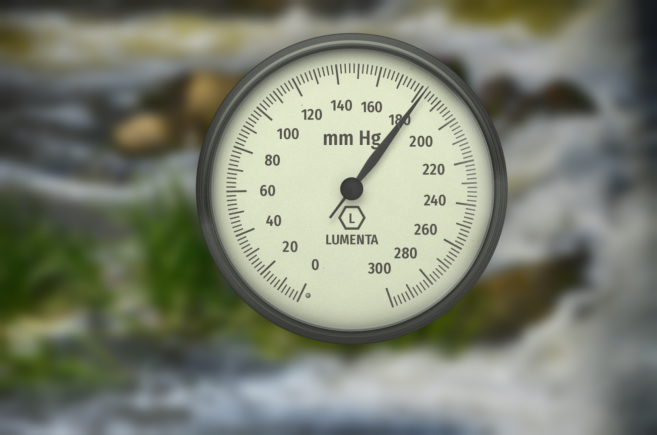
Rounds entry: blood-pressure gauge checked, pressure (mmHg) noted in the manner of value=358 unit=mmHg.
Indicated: value=182 unit=mmHg
